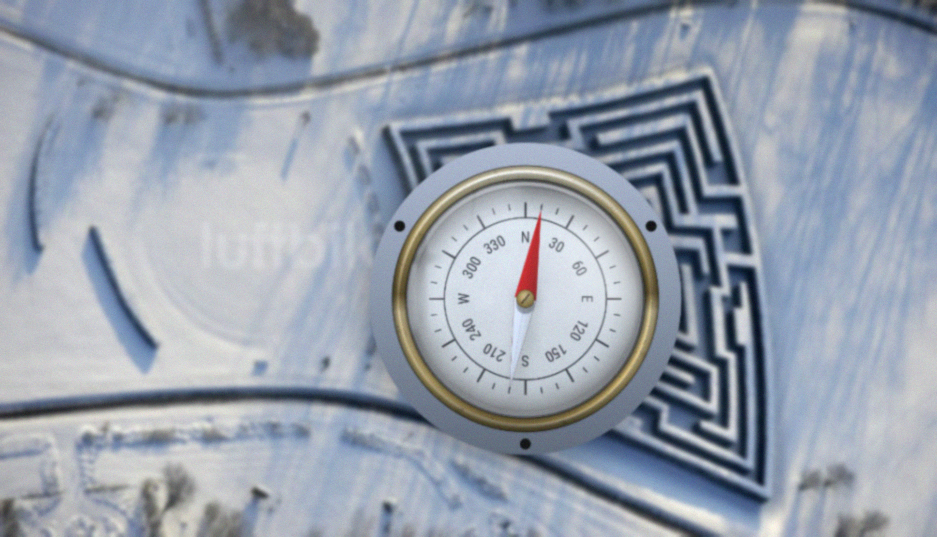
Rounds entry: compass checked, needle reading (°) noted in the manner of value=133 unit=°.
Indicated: value=10 unit=°
